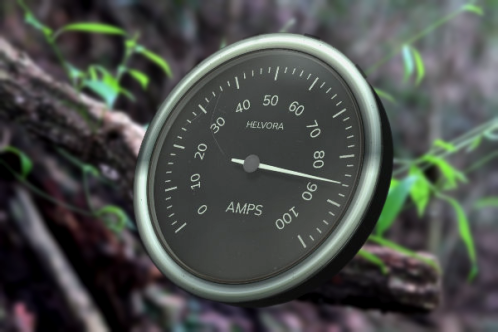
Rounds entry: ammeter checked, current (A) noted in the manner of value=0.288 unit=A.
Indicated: value=86 unit=A
